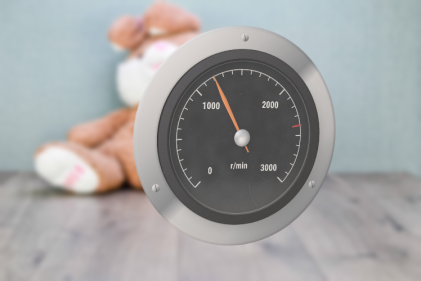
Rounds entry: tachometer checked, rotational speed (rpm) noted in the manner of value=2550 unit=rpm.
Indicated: value=1200 unit=rpm
